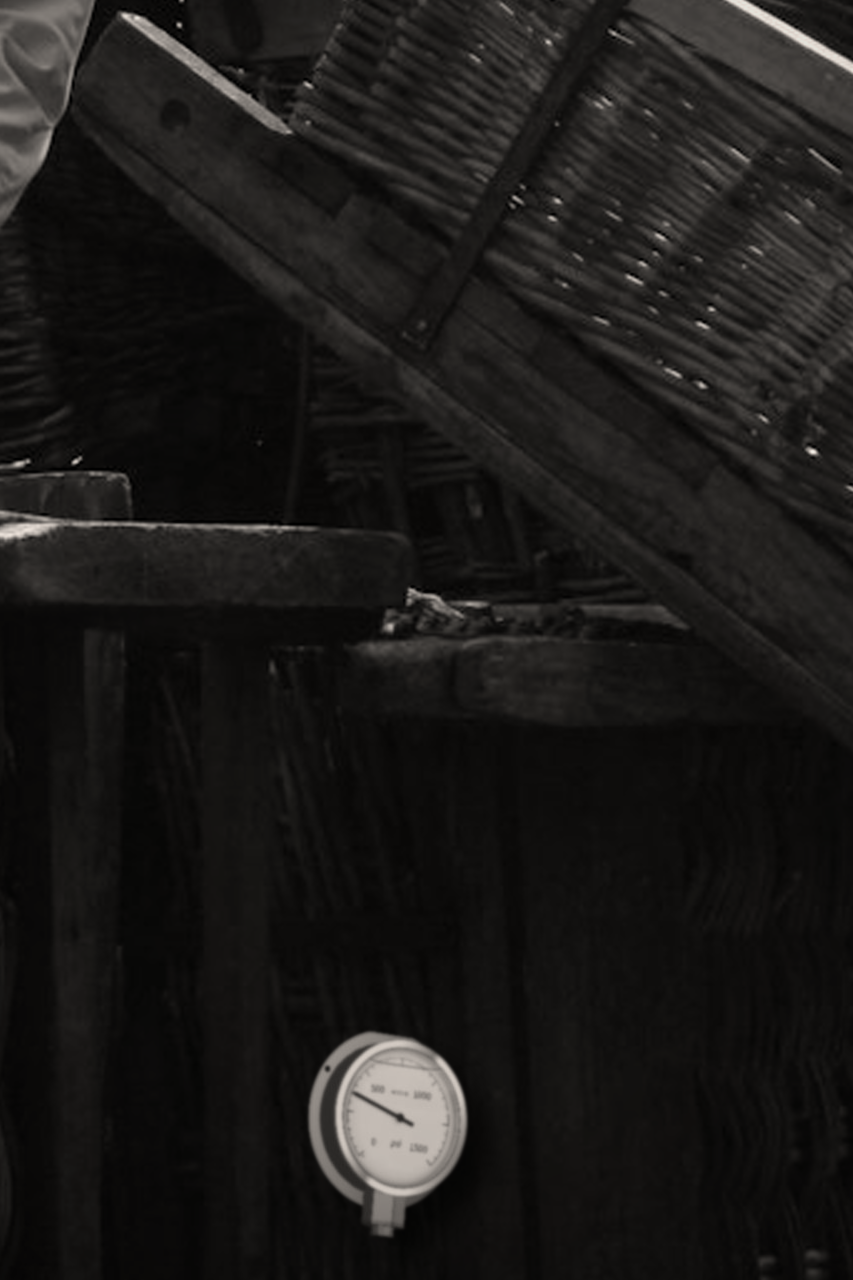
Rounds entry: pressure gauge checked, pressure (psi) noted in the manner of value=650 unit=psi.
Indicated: value=350 unit=psi
